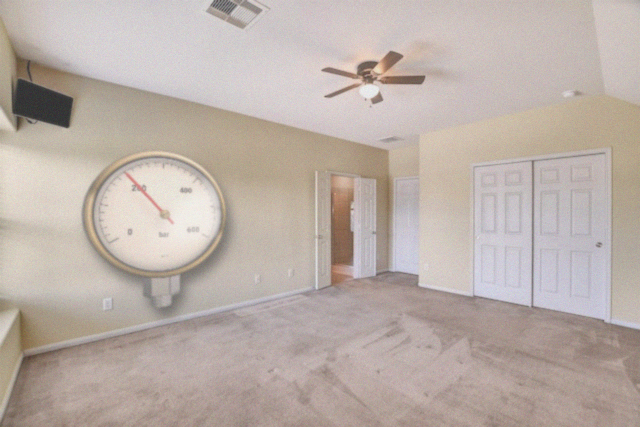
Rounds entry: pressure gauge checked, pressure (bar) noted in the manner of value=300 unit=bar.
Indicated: value=200 unit=bar
